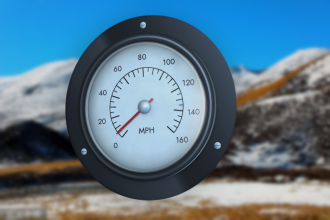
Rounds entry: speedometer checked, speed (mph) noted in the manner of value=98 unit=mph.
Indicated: value=5 unit=mph
